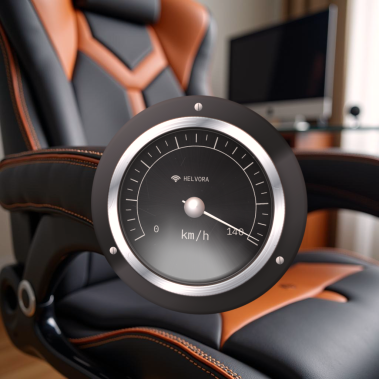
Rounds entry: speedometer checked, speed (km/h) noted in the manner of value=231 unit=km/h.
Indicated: value=137.5 unit=km/h
